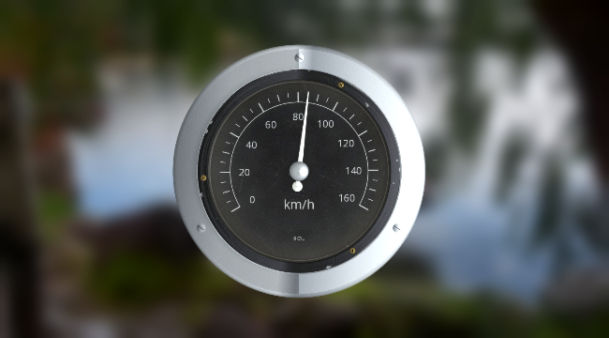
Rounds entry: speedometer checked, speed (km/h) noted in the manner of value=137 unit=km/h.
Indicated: value=85 unit=km/h
